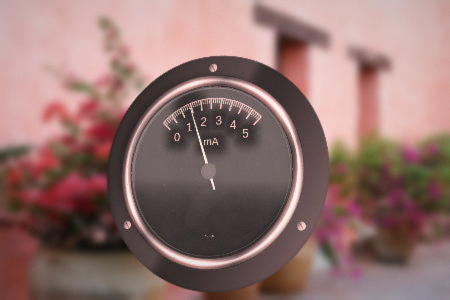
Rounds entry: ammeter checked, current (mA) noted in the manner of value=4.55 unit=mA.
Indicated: value=1.5 unit=mA
